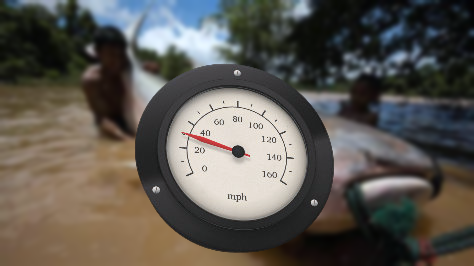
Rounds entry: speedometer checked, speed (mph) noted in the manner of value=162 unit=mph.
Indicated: value=30 unit=mph
